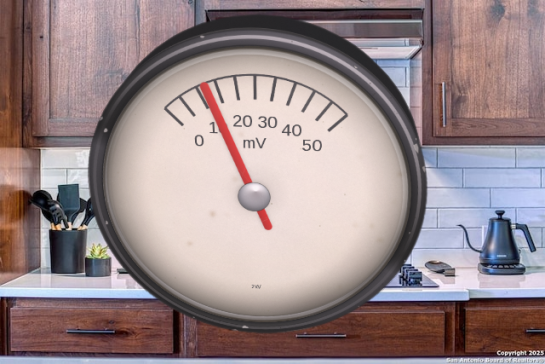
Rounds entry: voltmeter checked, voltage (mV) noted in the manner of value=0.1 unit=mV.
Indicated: value=12.5 unit=mV
